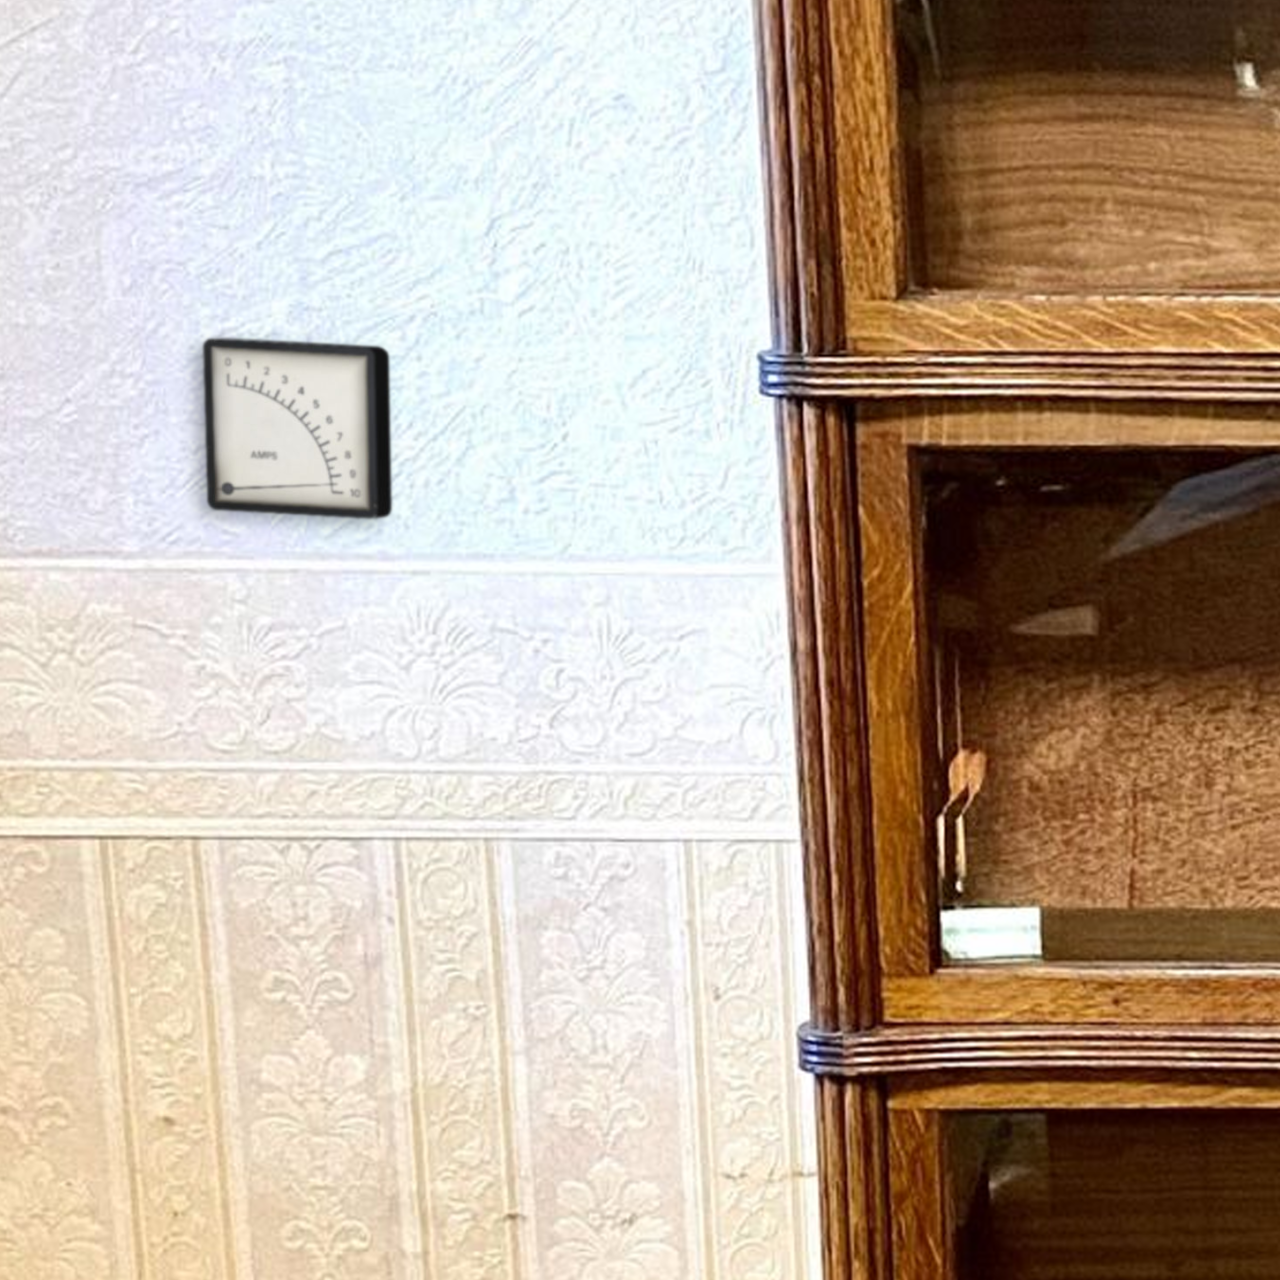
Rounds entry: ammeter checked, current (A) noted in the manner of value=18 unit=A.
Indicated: value=9.5 unit=A
